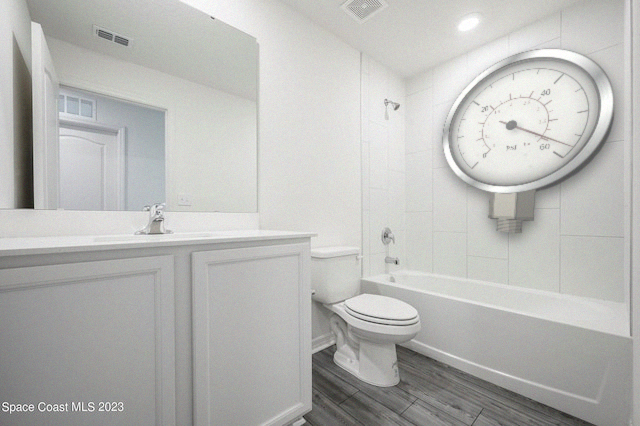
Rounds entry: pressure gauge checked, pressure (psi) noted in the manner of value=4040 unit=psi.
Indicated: value=57.5 unit=psi
